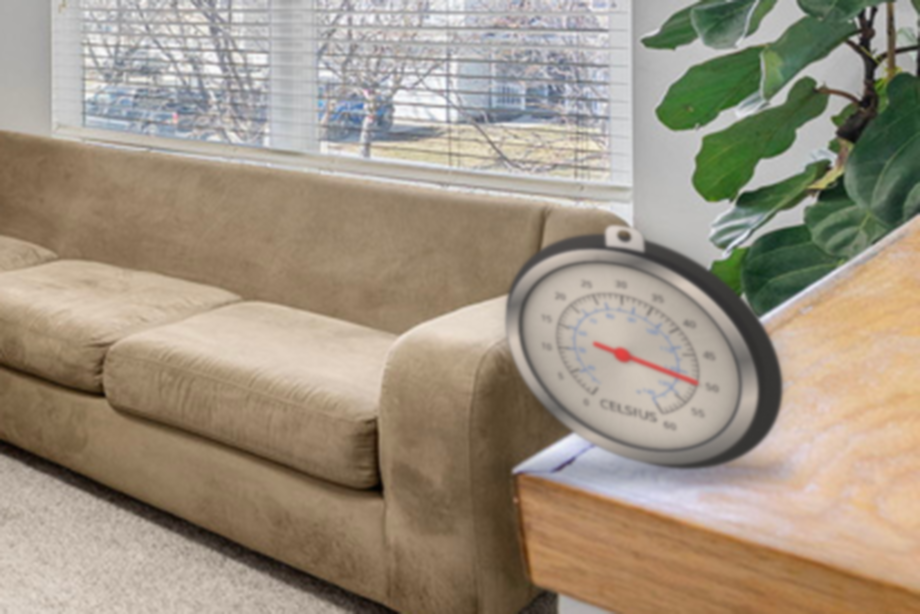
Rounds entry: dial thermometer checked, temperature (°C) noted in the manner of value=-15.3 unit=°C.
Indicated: value=50 unit=°C
